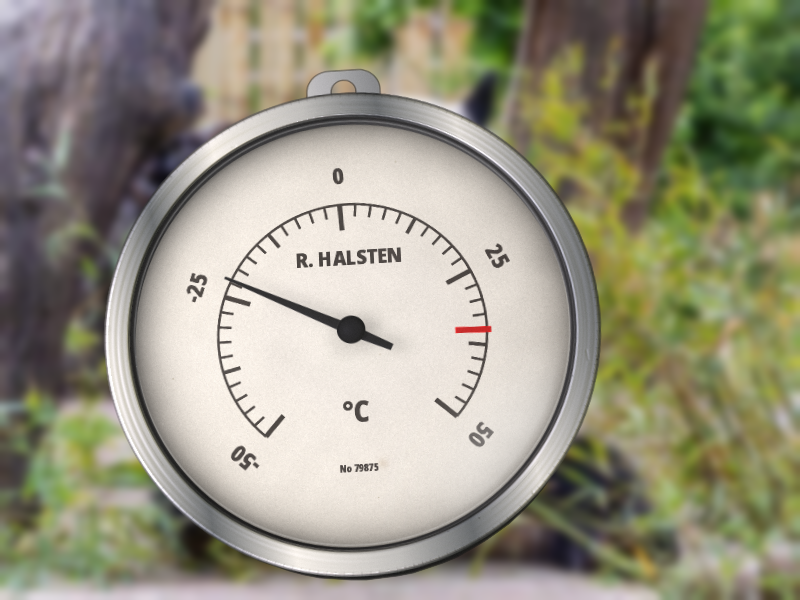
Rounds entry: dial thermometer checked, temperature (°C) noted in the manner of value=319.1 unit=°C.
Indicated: value=-22.5 unit=°C
